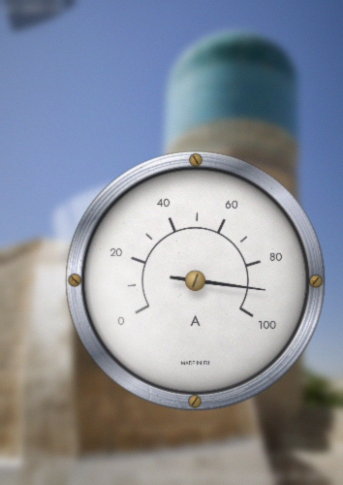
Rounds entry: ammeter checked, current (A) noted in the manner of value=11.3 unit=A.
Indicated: value=90 unit=A
